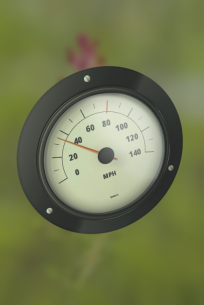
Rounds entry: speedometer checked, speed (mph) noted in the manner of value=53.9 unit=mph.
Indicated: value=35 unit=mph
